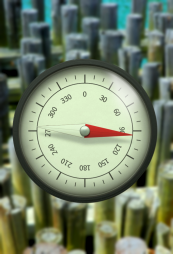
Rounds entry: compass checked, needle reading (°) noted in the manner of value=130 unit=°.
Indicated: value=95 unit=°
